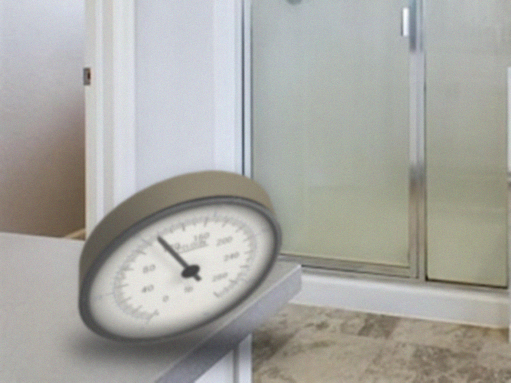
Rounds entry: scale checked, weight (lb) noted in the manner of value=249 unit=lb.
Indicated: value=120 unit=lb
